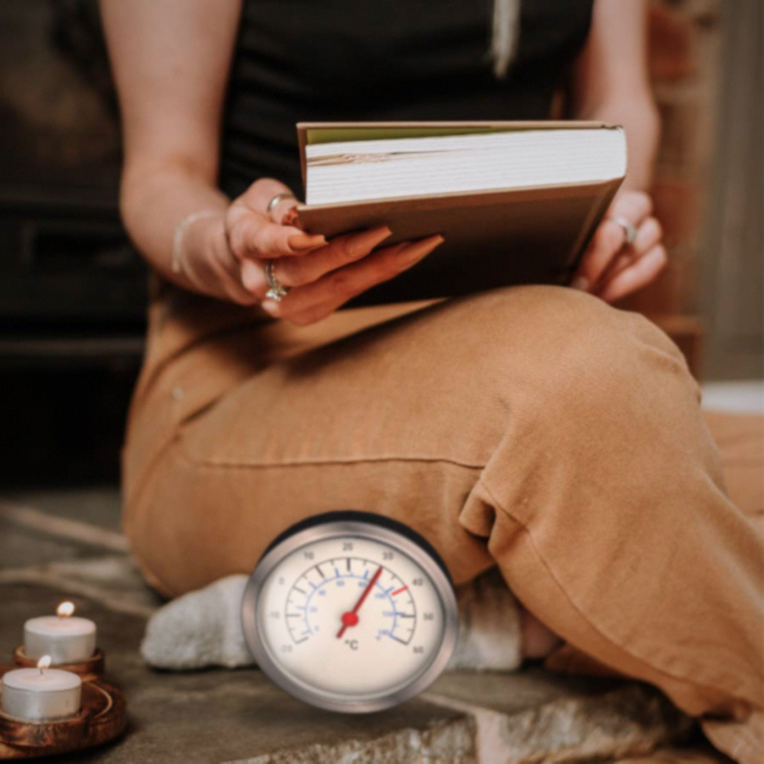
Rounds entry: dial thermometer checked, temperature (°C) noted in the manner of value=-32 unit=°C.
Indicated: value=30 unit=°C
